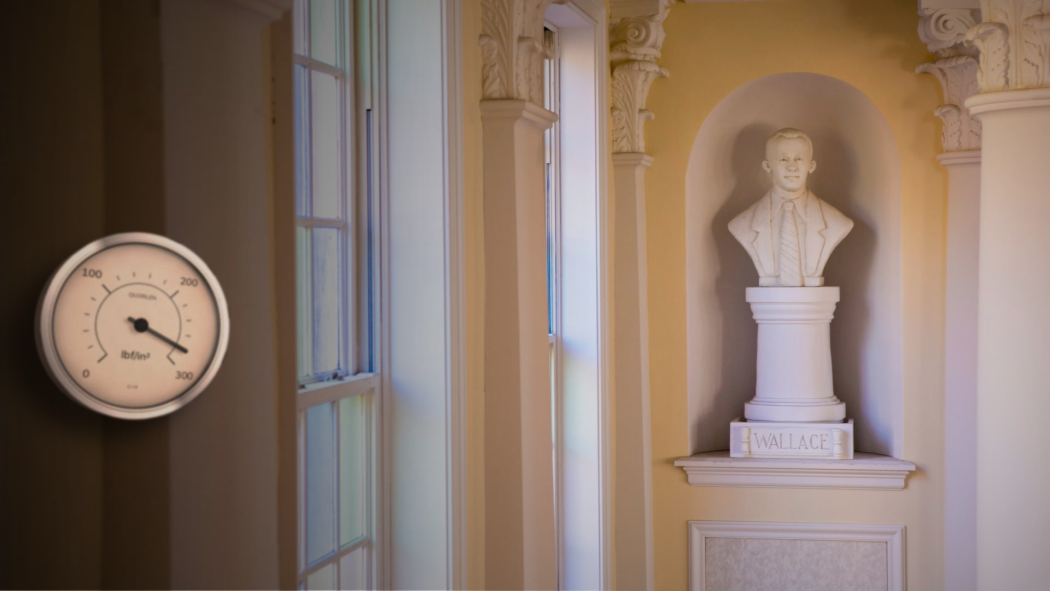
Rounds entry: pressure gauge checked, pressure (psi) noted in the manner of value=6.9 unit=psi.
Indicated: value=280 unit=psi
